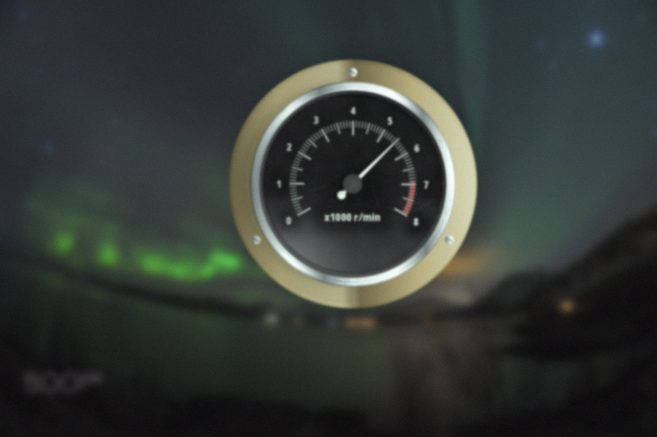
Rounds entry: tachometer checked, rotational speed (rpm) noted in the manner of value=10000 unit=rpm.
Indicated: value=5500 unit=rpm
